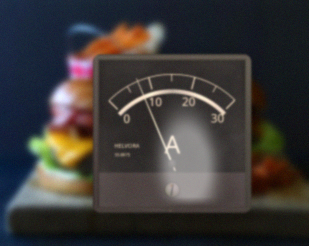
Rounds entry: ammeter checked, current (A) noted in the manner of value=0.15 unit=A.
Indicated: value=7.5 unit=A
